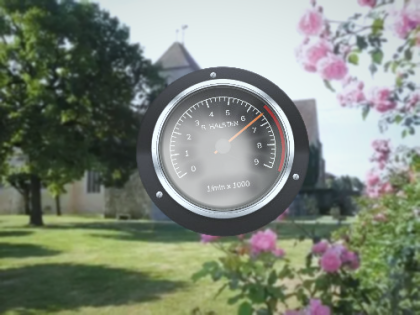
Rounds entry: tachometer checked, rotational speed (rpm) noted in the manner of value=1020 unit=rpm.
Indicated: value=6600 unit=rpm
